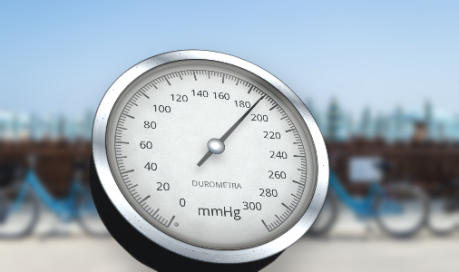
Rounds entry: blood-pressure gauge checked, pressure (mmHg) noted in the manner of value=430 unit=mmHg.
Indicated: value=190 unit=mmHg
